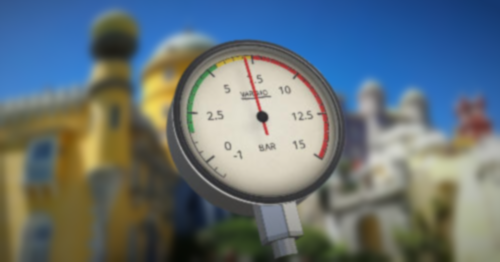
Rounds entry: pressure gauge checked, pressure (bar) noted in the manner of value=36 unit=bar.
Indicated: value=7 unit=bar
